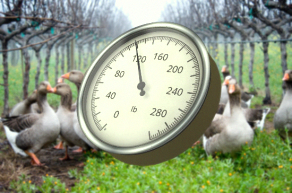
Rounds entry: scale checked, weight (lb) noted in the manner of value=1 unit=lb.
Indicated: value=120 unit=lb
